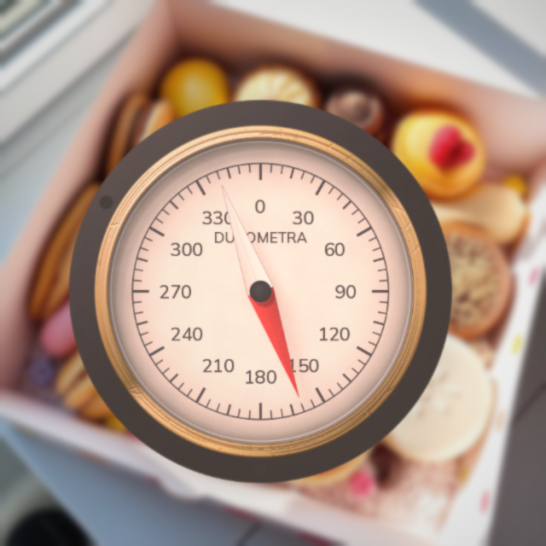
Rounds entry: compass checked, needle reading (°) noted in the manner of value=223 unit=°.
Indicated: value=160 unit=°
